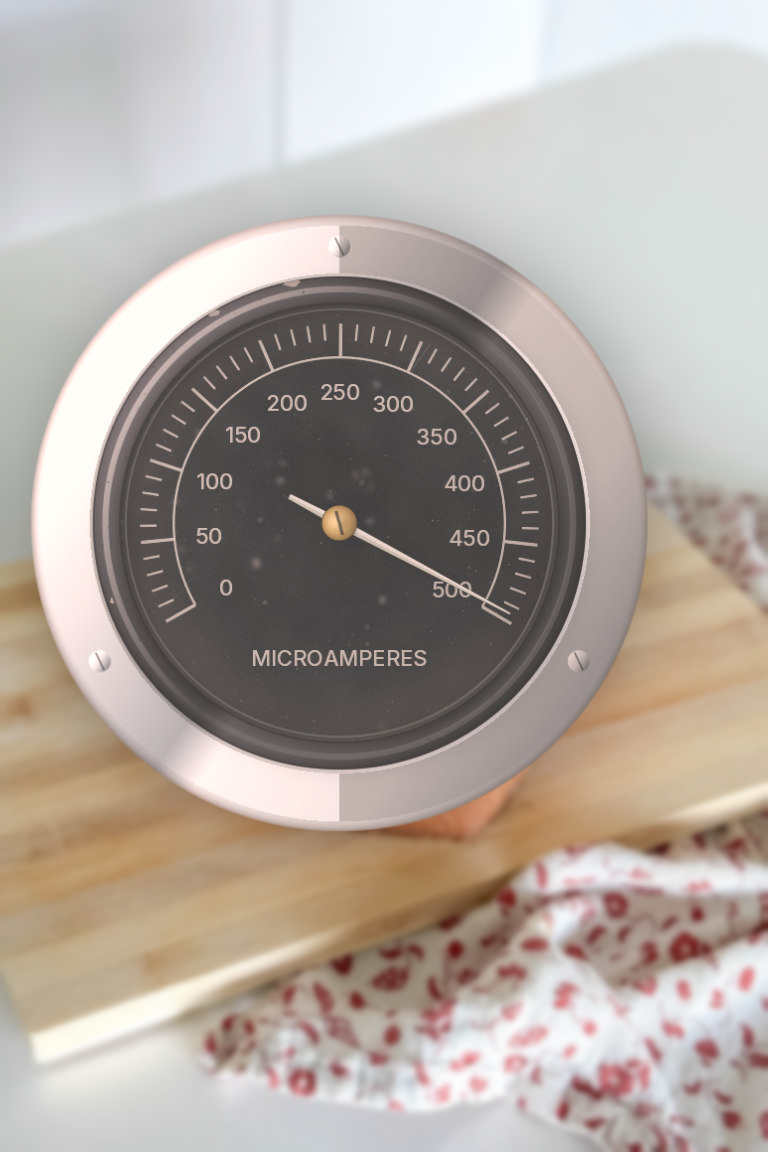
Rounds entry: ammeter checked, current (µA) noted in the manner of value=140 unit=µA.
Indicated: value=495 unit=µA
